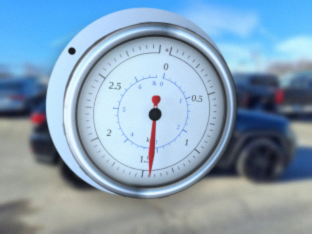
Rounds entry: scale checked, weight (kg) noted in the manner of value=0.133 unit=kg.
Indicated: value=1.45 unit=kg
